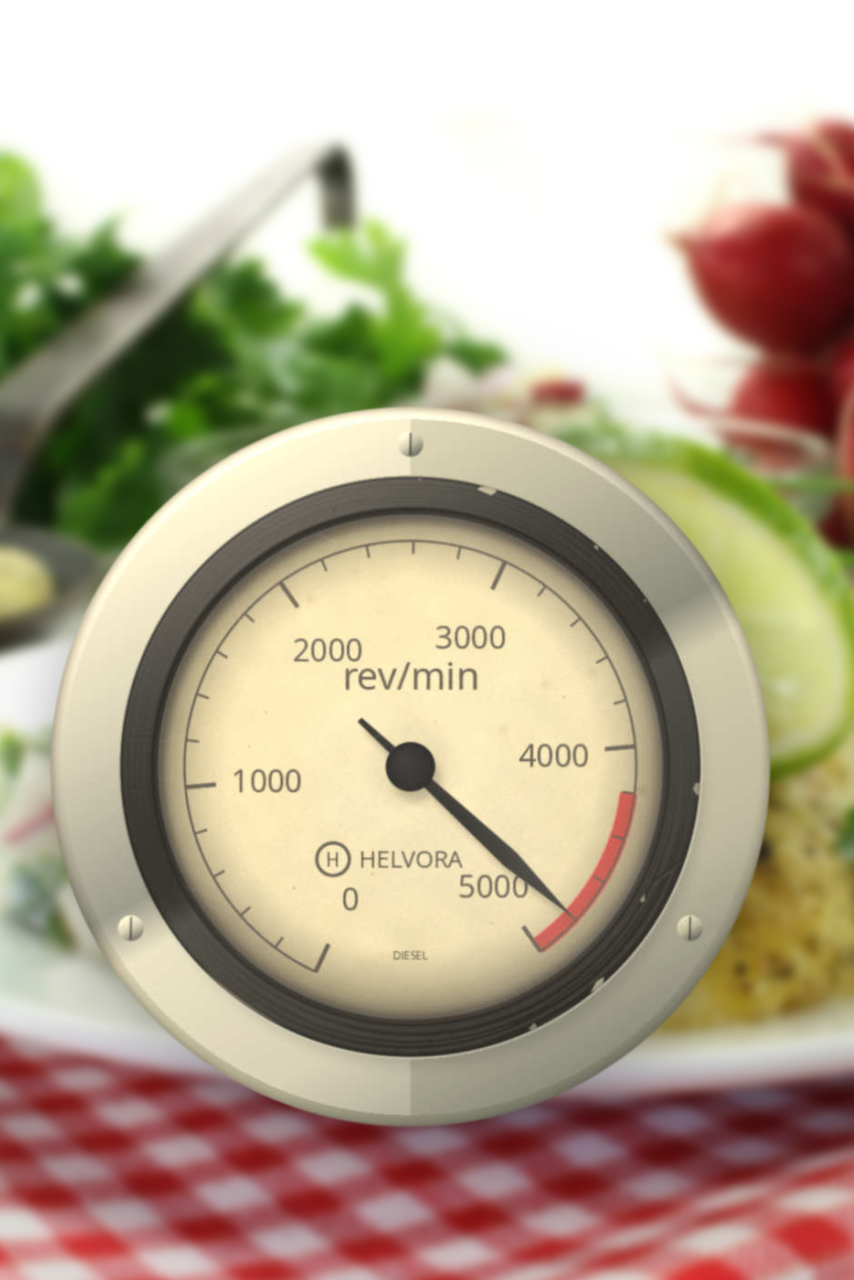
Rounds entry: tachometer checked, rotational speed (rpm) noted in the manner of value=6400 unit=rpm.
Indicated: value=4800 unit=rpm
